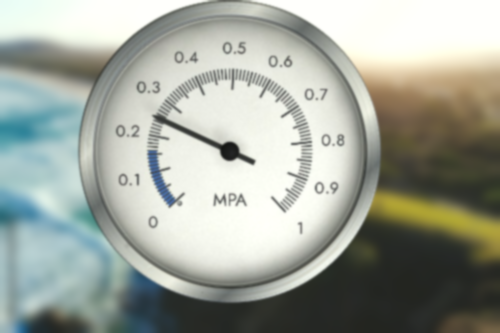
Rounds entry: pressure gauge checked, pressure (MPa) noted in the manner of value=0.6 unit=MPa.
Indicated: value=0.25 unit=MPa
